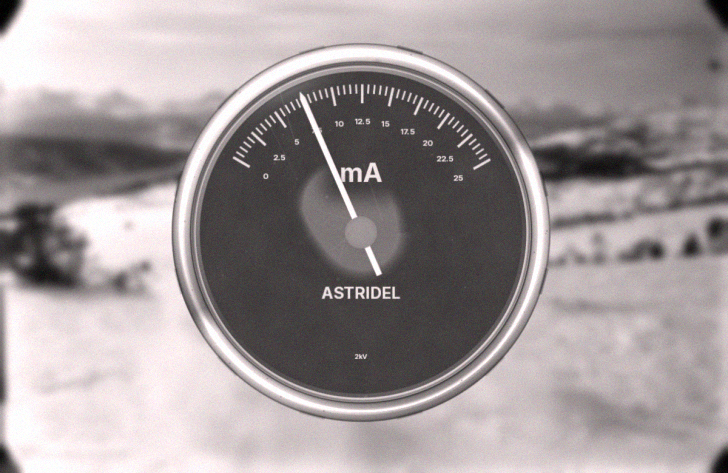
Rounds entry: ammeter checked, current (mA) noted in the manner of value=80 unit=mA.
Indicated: value=7.5 unit=mA
